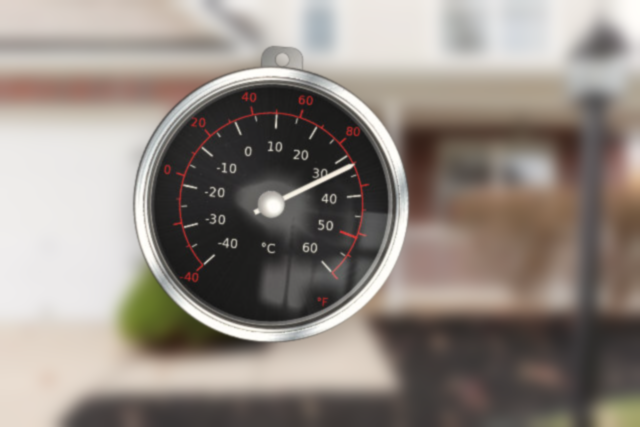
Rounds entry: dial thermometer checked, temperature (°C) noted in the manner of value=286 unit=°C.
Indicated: value=32.5 unit=°C
